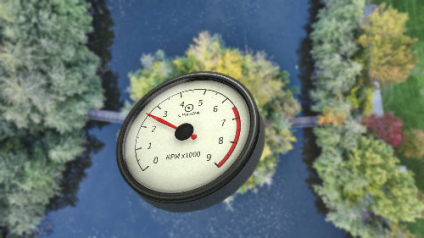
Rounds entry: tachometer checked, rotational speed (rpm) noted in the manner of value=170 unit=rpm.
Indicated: value=2500 unit=rpm
